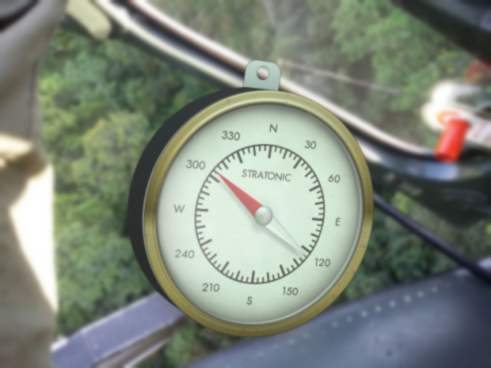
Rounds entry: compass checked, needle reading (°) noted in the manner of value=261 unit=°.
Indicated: value=305 unit=°
